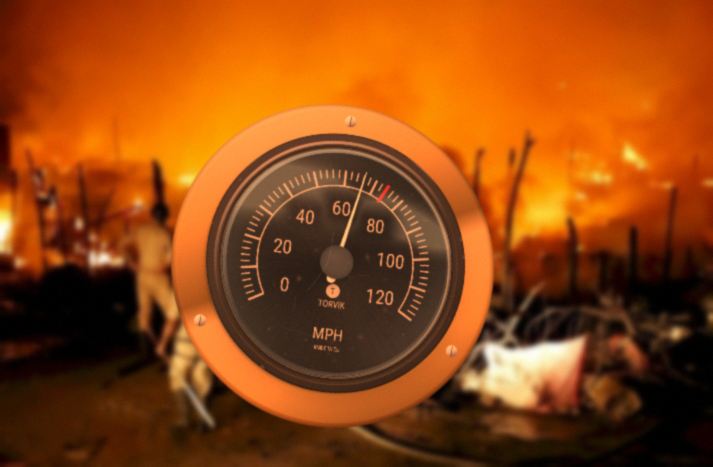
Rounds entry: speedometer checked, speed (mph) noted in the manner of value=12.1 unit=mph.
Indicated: value=66 unit=mph
